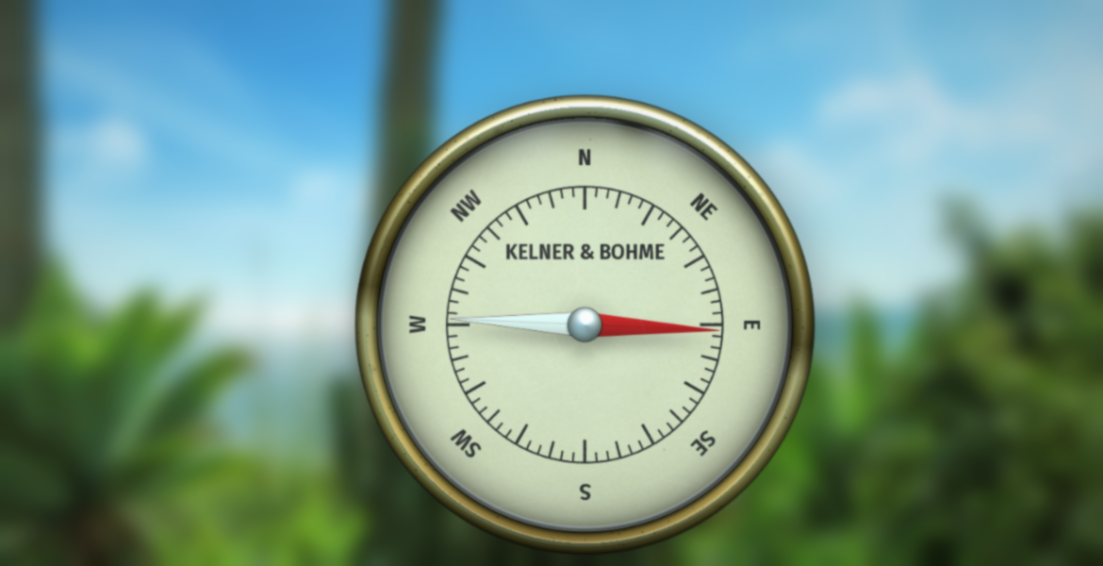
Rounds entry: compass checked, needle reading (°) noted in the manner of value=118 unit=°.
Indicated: value=92.5 unit=°
